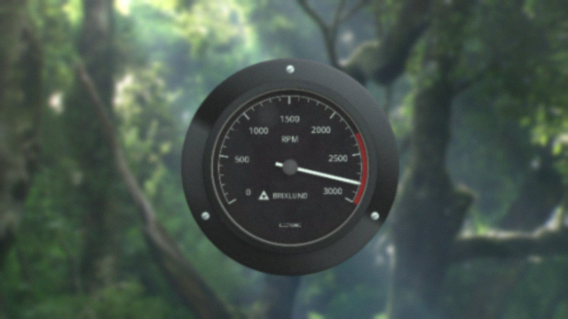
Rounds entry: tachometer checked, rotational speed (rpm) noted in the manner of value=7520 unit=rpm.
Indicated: value=2800 unit=rpm
